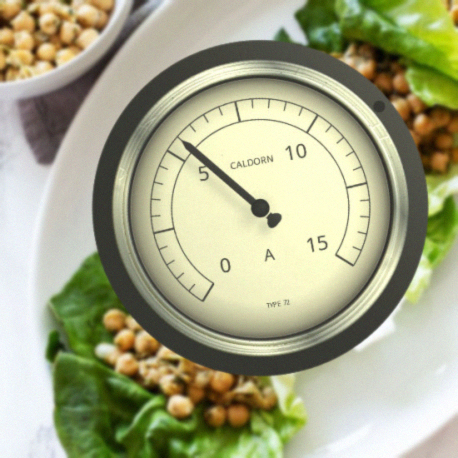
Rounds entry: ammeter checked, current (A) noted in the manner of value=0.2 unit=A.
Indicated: value=5.5 unit=A
